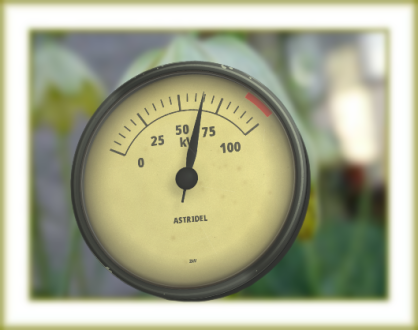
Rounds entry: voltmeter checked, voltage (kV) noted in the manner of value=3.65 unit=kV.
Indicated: value=65 unit=kV
